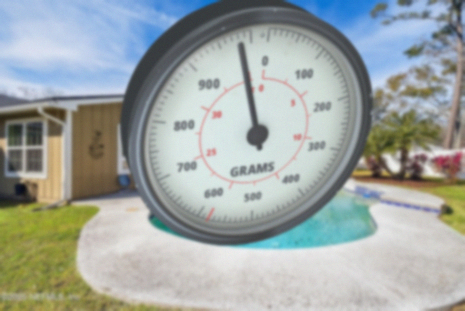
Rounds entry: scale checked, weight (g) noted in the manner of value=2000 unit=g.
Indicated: value=980 unit=g
